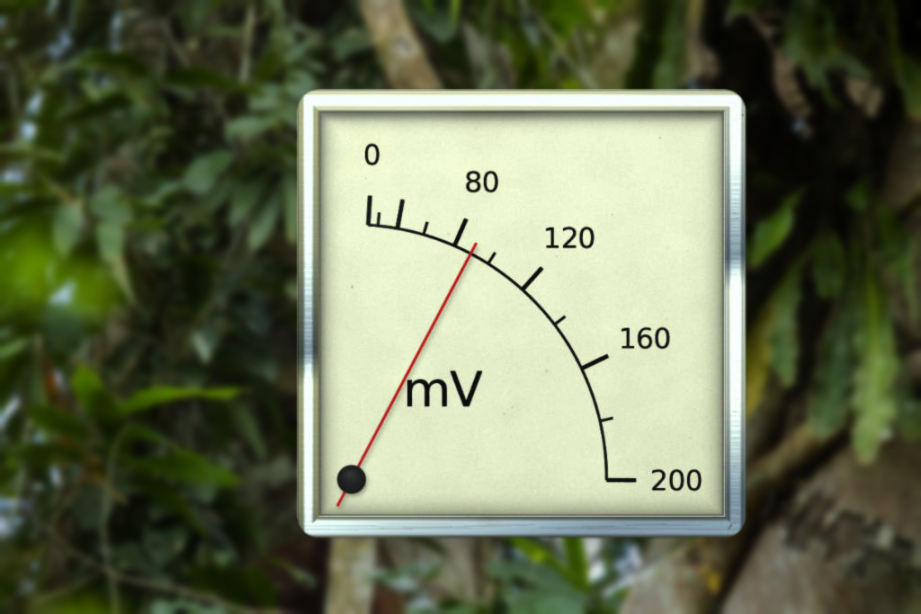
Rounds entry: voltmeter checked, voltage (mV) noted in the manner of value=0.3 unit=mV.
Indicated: value=90 unit=mV
